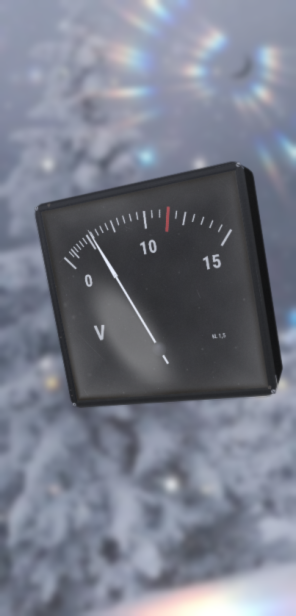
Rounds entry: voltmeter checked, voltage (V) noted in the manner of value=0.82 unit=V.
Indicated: value=5.5 unit=V
